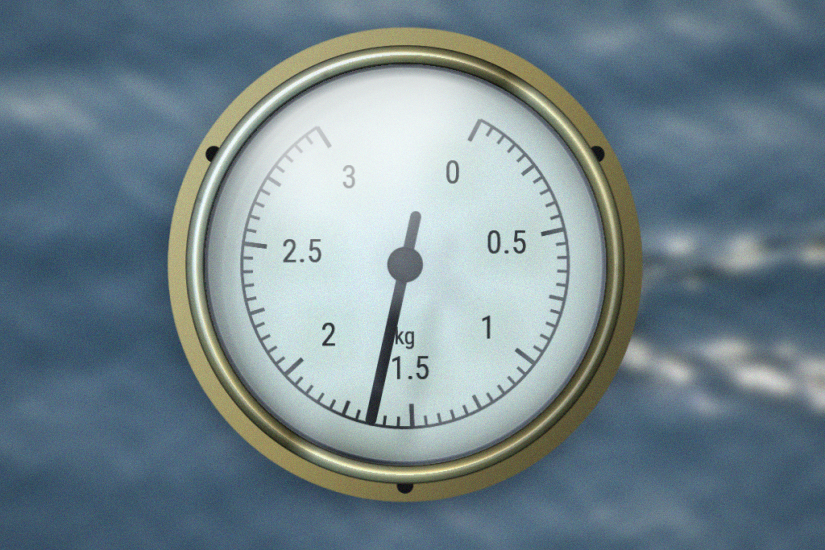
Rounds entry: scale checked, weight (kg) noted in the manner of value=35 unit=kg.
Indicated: value=1.65 unit=kg
